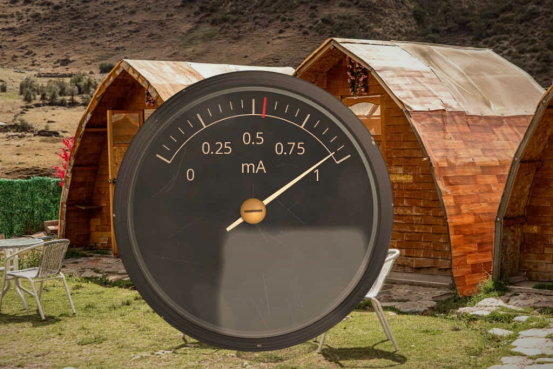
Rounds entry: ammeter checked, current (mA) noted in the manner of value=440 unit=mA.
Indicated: value=0.95 unit=mA
